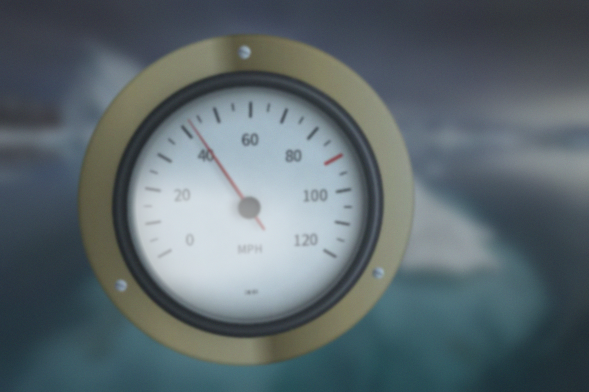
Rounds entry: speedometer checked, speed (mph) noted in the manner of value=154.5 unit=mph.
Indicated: value=42.5 unit=mph
